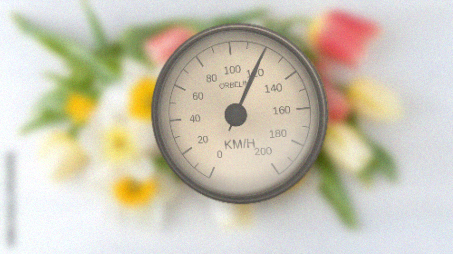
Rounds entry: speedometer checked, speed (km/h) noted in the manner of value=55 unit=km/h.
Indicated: value=120 unit=km/h
